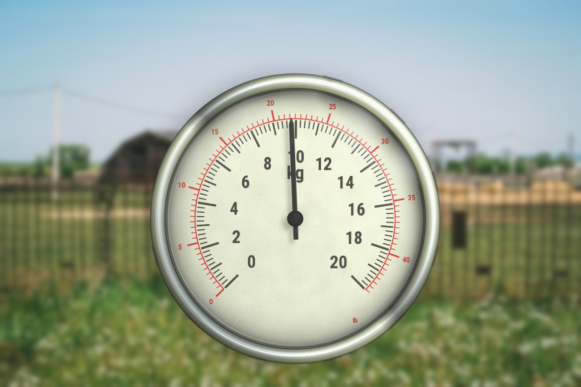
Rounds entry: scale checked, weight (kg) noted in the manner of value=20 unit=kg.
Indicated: value=9.8 unit=kg
